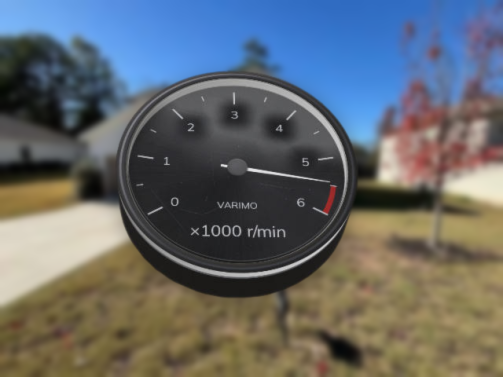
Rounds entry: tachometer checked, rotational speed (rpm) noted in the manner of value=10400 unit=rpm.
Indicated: value=5500 unit=rpm
